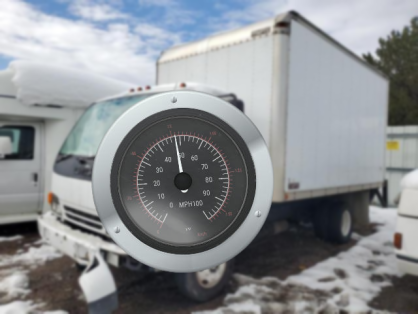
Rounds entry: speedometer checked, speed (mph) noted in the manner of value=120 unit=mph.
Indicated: value=48 unit=mph
